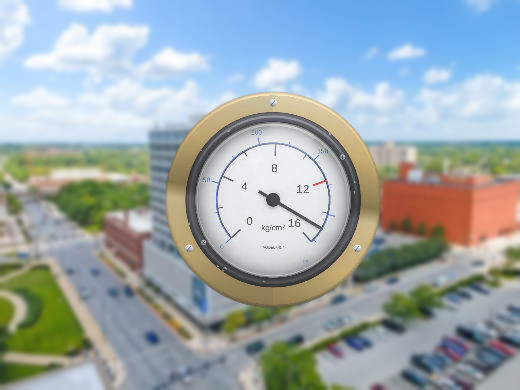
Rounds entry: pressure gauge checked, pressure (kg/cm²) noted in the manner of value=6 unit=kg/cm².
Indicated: value=15 unit=kg/cm²
